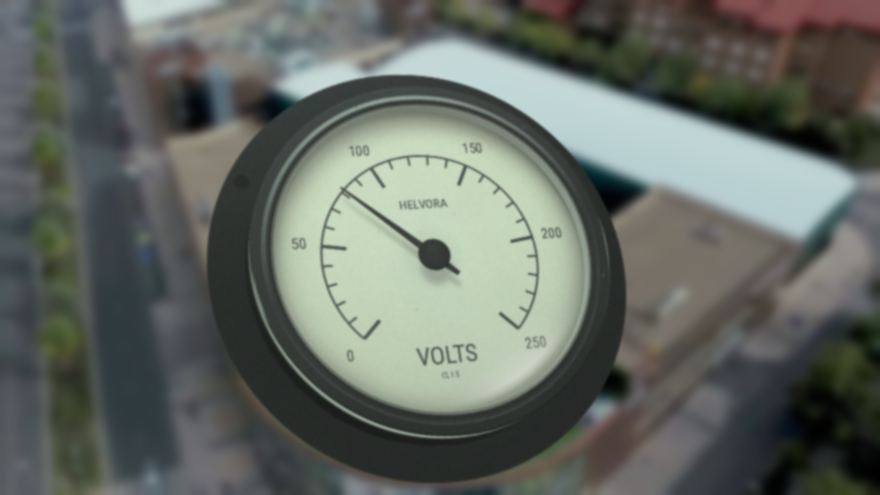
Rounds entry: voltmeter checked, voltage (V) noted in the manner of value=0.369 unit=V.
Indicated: value=80 unit=V
